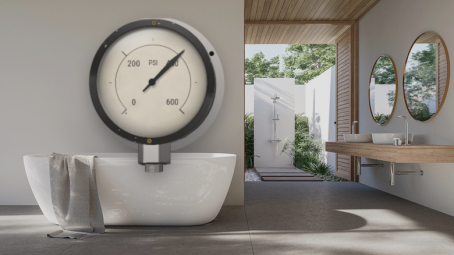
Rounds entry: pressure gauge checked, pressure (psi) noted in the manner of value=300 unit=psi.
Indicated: value=400 unit=psi
